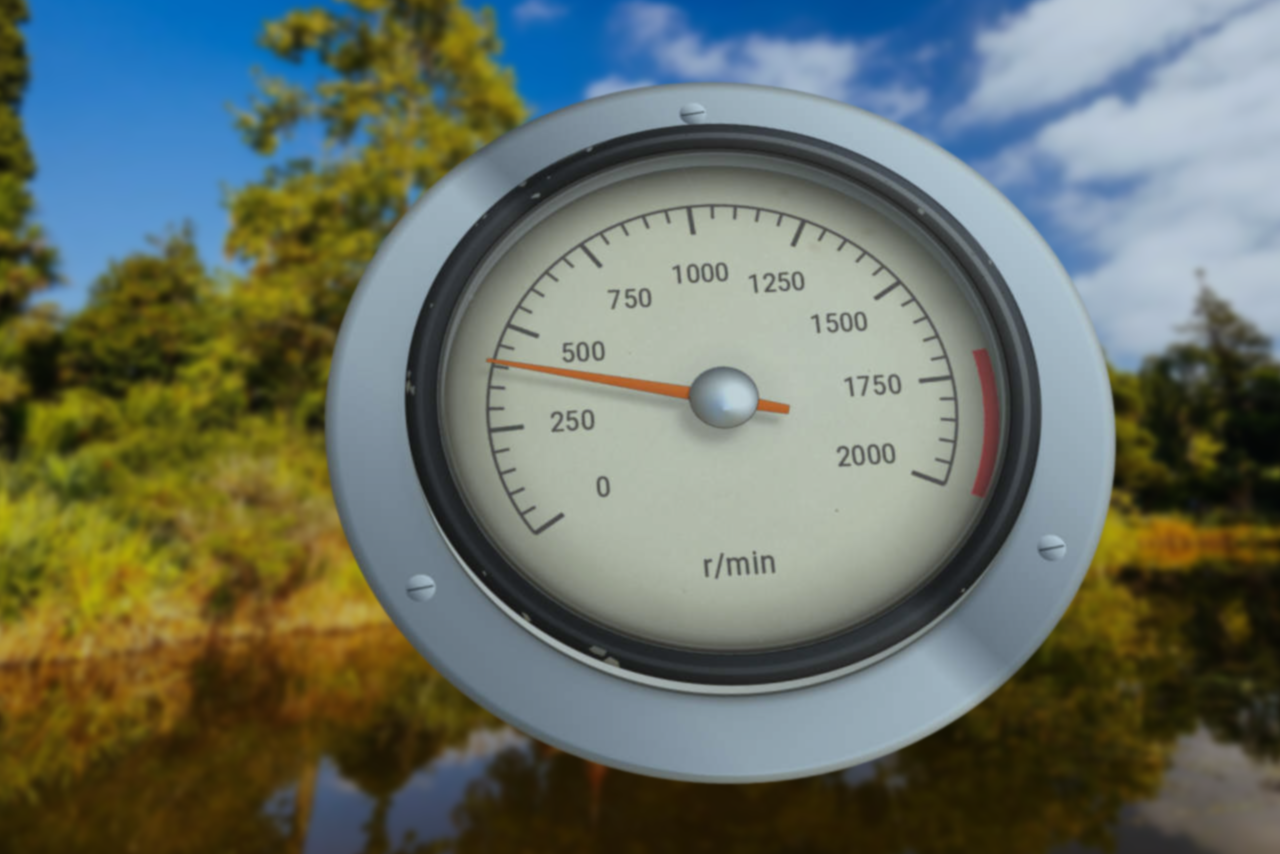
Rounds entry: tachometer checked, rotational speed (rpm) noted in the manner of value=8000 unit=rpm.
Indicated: value=400 unit=rpm
